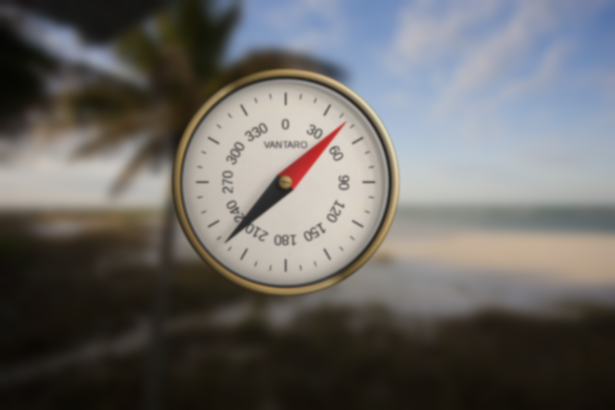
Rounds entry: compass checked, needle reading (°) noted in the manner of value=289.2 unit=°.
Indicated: value=45 unit=°
